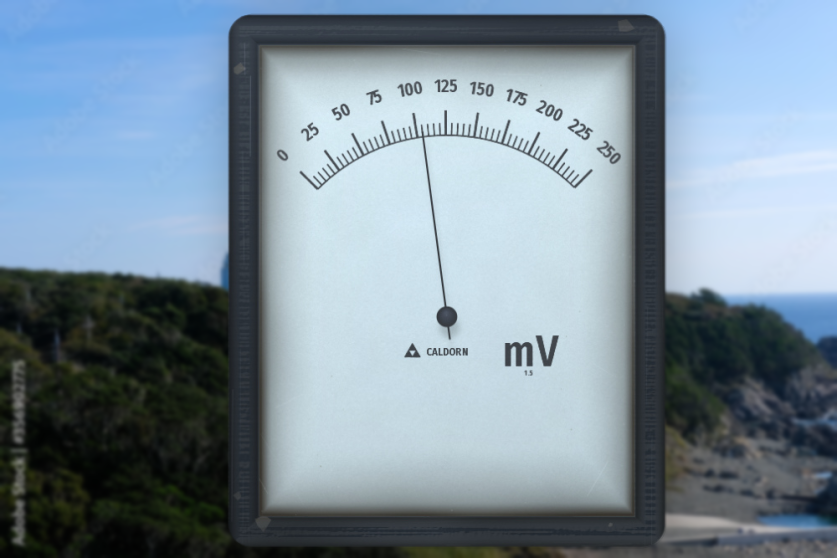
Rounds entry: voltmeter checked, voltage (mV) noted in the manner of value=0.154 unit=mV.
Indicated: value=105 unit=mV
